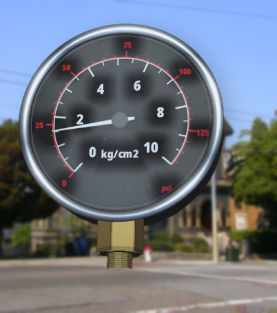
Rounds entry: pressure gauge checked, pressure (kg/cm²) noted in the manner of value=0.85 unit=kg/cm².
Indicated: value=1.5 unit=kg/cm²
